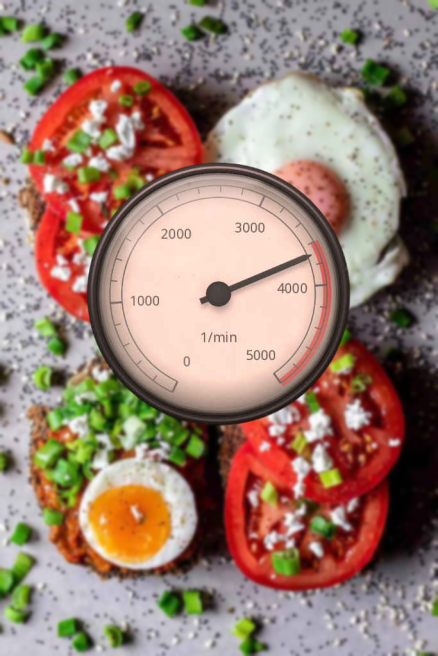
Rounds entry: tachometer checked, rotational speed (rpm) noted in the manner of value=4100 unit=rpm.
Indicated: value=3700 unit=rpm
